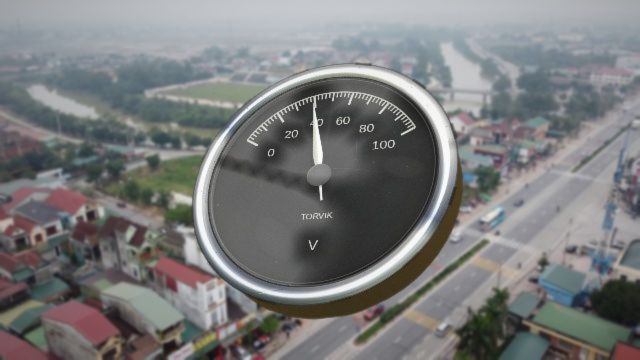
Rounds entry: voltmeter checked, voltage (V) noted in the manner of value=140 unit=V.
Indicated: value=40 unit=V
